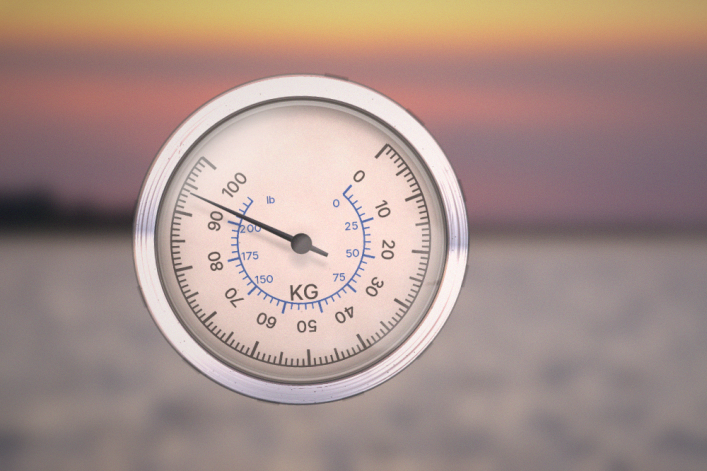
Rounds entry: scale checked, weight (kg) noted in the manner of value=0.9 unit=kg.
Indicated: value=94 unit=kg
